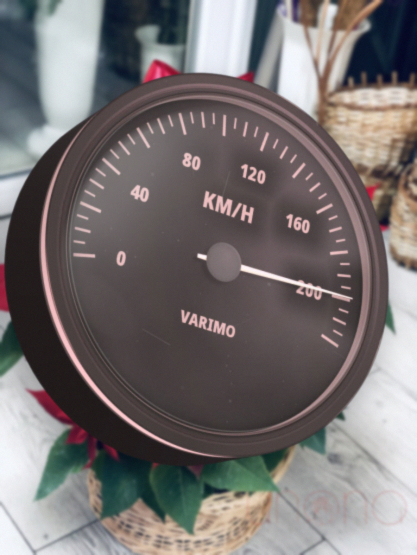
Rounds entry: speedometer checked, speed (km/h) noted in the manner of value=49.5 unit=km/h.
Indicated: value=200 unit=km/h
